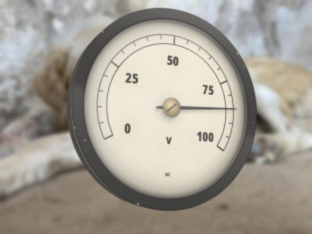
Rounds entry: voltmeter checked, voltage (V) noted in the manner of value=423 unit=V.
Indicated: value=85 unit=V
